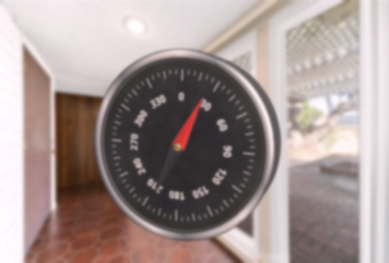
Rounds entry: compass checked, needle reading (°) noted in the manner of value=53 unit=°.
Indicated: value=25 unit=°
